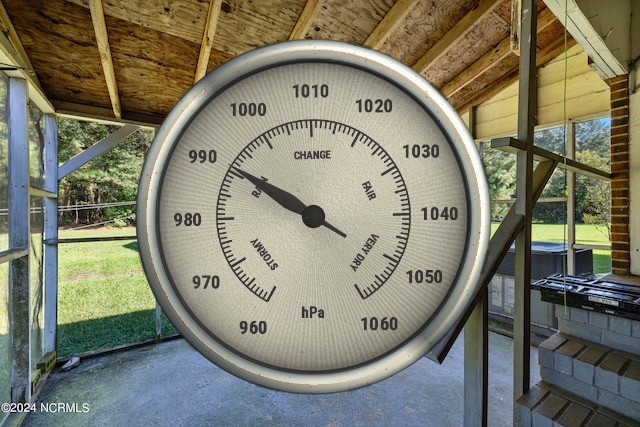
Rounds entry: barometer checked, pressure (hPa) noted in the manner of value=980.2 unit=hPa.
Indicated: value=991 unit=hPa
